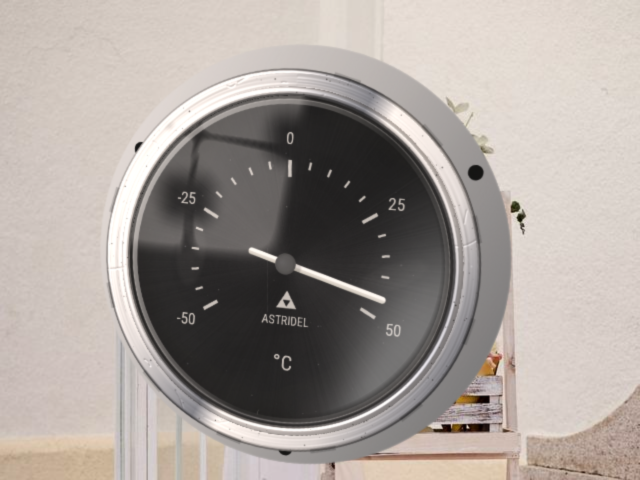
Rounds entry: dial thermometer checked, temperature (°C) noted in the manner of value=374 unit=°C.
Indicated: value=45 unit=°C
